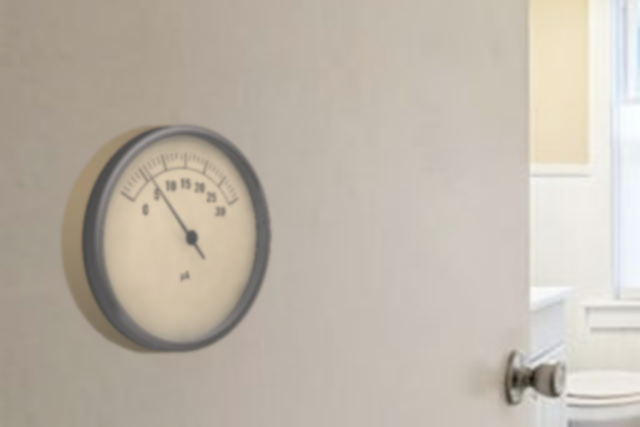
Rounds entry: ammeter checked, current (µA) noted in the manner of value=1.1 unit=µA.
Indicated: value=5 unit=µA
